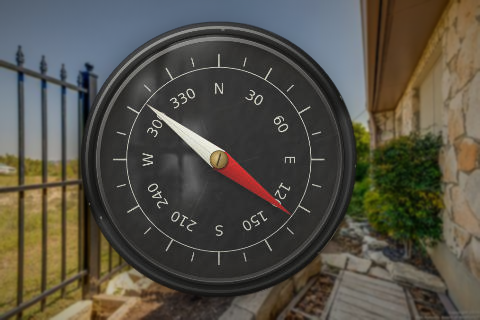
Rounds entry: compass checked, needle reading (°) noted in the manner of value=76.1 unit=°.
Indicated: value=127.5 unit=°
